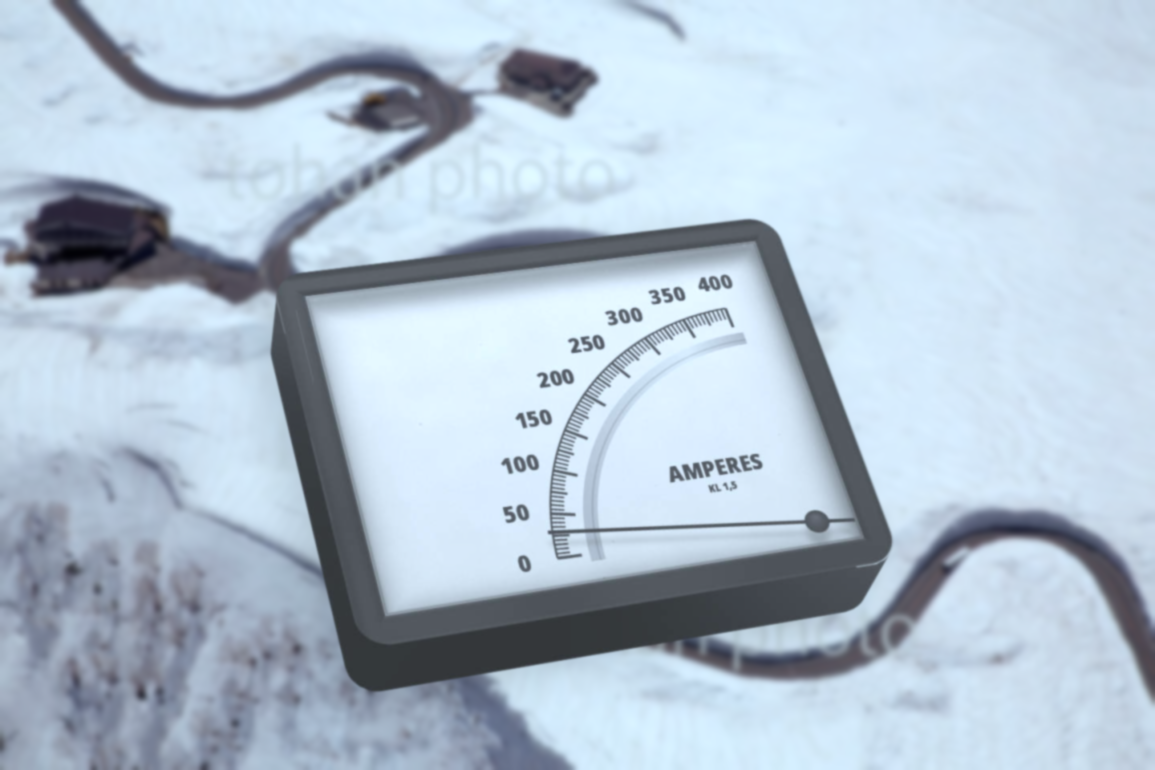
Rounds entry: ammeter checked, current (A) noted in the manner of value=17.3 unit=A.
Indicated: value=25 unit=A
